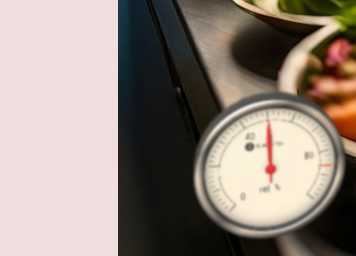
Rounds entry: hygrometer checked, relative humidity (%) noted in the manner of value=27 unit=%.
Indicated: value=50 unit=%
